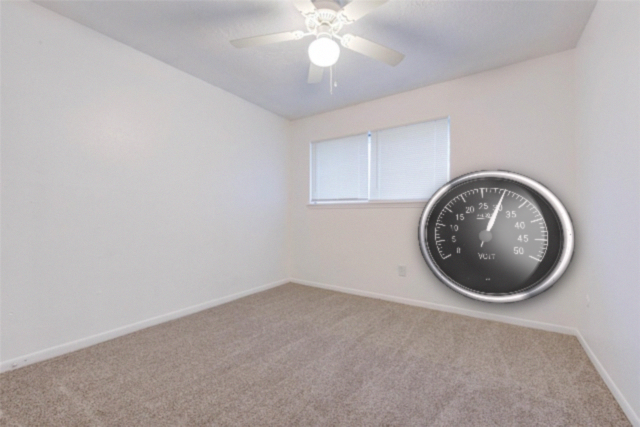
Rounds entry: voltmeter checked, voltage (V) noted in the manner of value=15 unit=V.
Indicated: value=30 unit=V
